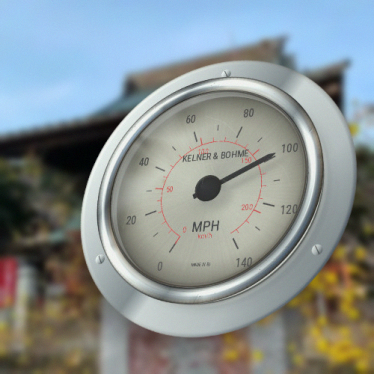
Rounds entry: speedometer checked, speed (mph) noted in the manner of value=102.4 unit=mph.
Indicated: value=100 unit=mph
